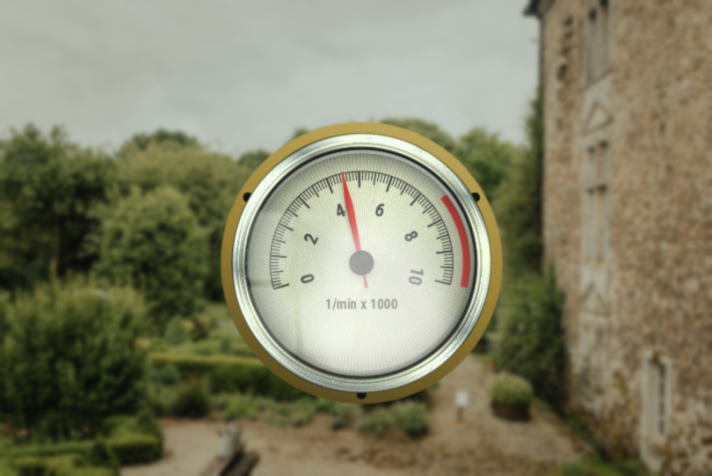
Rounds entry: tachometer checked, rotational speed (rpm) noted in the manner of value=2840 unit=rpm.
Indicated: value=4500 unit=rpm
